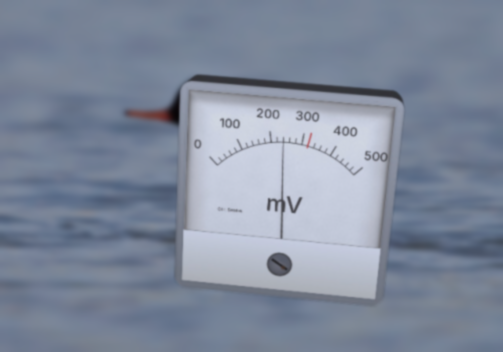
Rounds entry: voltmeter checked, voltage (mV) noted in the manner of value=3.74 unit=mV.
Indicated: value=240 unit=mV
